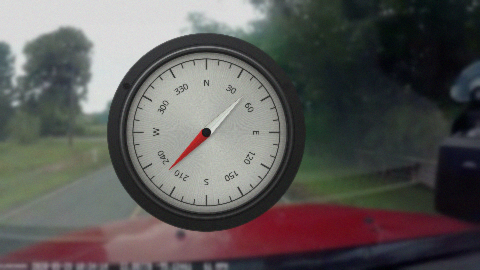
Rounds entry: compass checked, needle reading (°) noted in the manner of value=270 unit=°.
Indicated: value=225 unit=°
